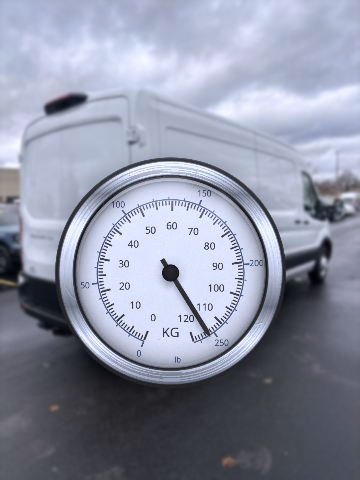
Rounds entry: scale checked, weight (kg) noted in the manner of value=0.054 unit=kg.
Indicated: value=115 unit=kg
